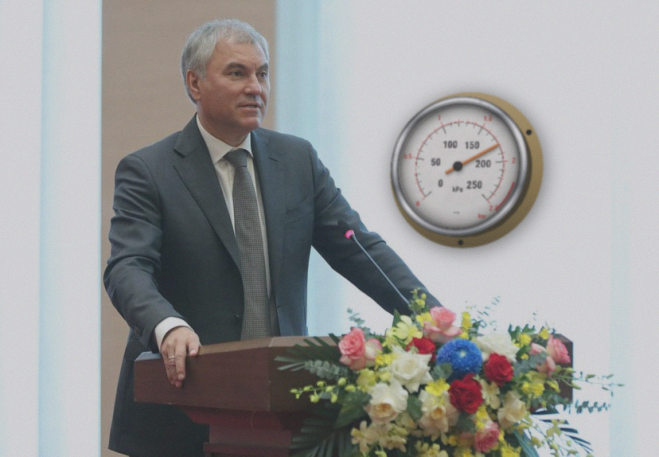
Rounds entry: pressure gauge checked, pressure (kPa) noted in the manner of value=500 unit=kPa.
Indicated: value=180 unit=kPa
